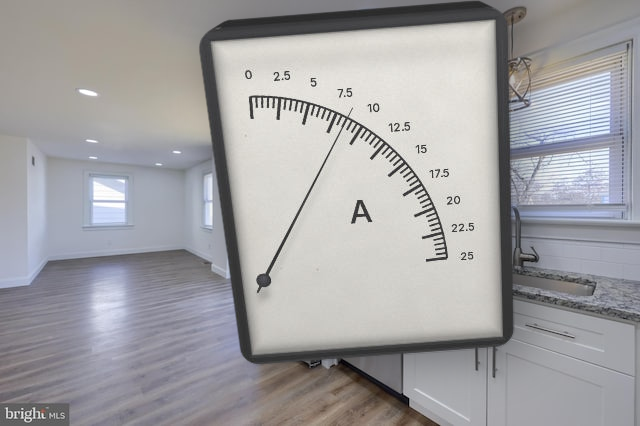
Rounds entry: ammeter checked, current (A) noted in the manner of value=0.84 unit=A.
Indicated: value=8.5 unit=A
